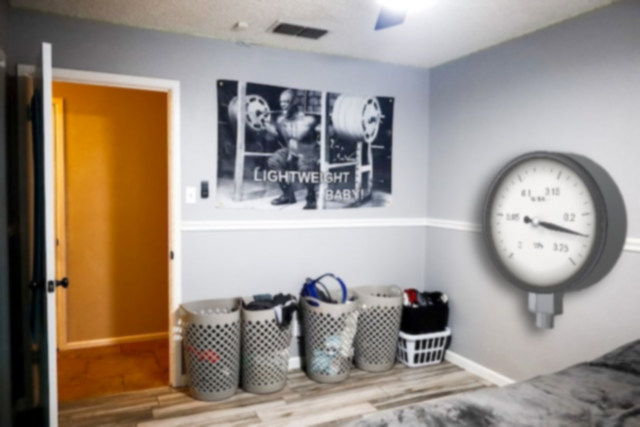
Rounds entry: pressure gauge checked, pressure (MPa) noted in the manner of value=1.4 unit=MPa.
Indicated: value=0.22 unit=MPa
